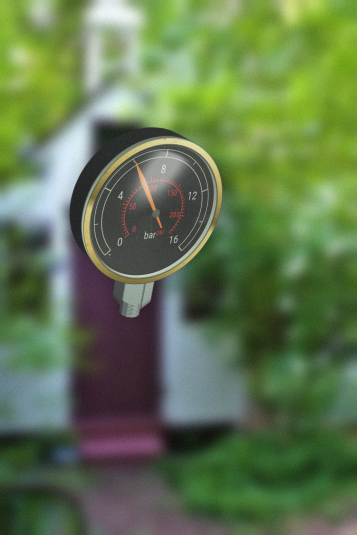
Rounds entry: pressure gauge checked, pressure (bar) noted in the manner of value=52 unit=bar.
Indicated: value=6 unit=bar
